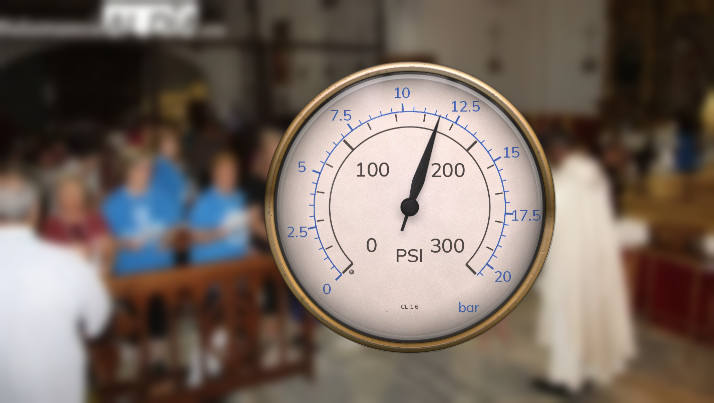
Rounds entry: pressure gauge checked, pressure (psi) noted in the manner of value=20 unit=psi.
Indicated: value=170 unit=psi
